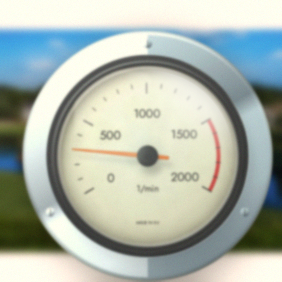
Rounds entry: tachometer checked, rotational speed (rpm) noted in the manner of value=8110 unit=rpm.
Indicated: value=300 unit=rpm
